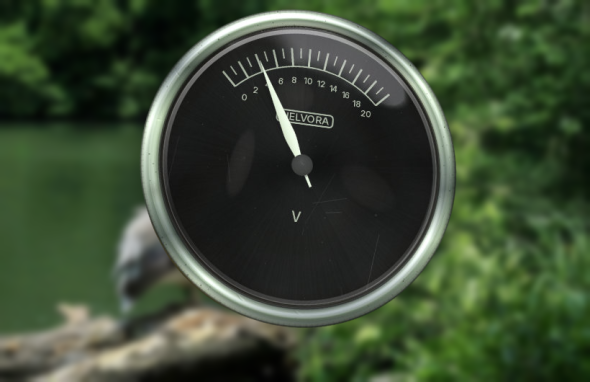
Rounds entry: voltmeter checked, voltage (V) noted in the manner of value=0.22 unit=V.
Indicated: value=4 unit=V
